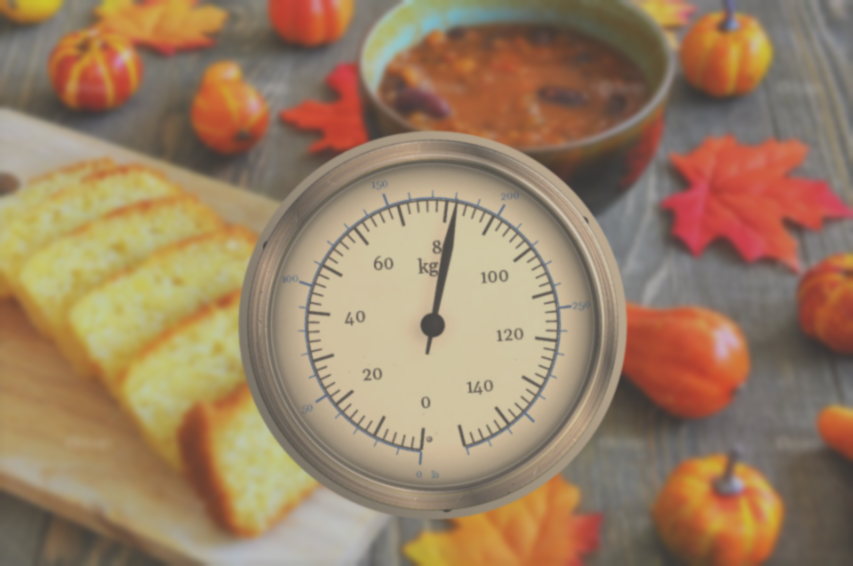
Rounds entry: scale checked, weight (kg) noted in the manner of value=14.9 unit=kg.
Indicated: value=82 unit=kg
